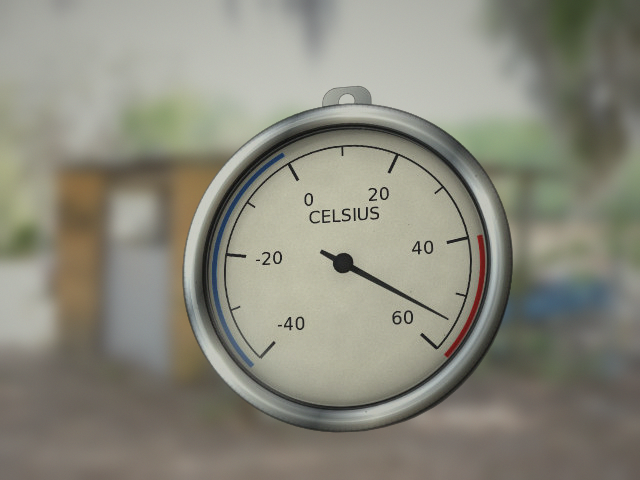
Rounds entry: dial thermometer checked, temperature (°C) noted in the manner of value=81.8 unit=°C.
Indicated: value=55 unit=°C
